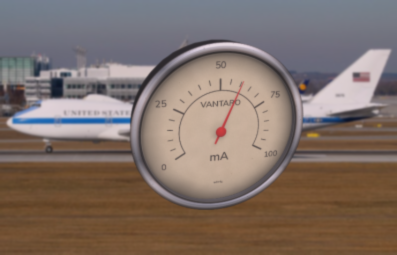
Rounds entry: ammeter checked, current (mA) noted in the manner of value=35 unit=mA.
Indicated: value=60 unit=mA
